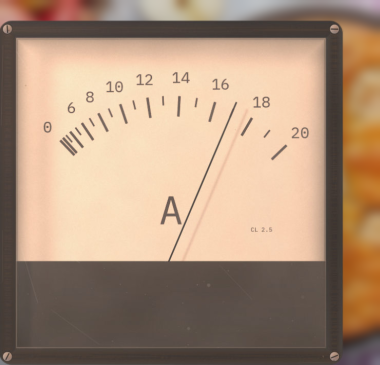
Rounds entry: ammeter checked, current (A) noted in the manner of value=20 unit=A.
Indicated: value=17 unit=A
